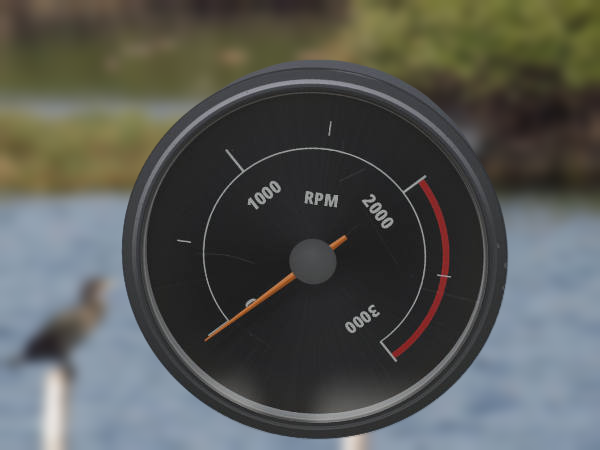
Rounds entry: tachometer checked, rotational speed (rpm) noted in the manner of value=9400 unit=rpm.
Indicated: value=0 unit=rpm
